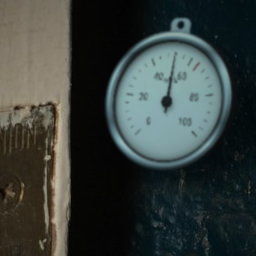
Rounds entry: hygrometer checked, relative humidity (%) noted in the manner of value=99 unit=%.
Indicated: value=52 unit=%
